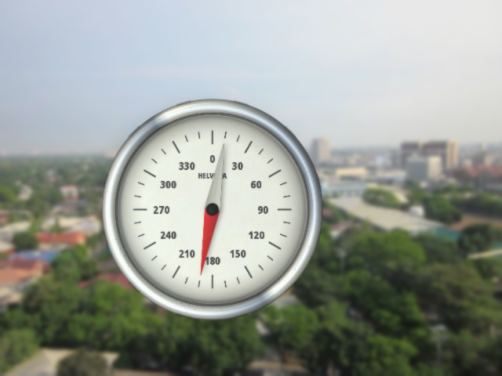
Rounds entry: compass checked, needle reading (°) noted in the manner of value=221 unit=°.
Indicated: value=190 unit=°
